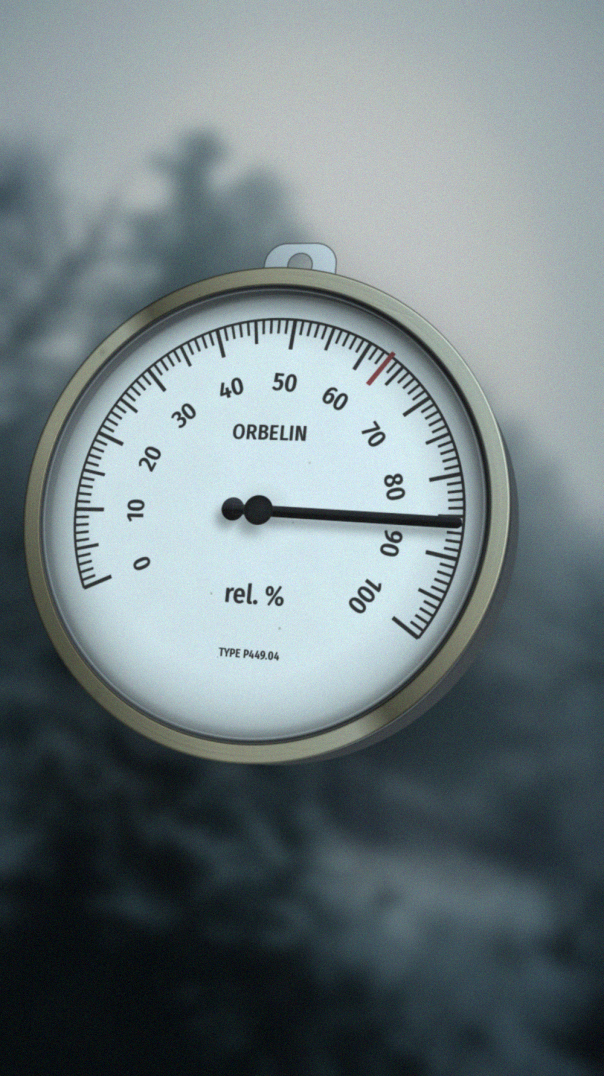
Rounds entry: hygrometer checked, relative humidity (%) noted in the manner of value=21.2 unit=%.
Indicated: value=86 unit=%
